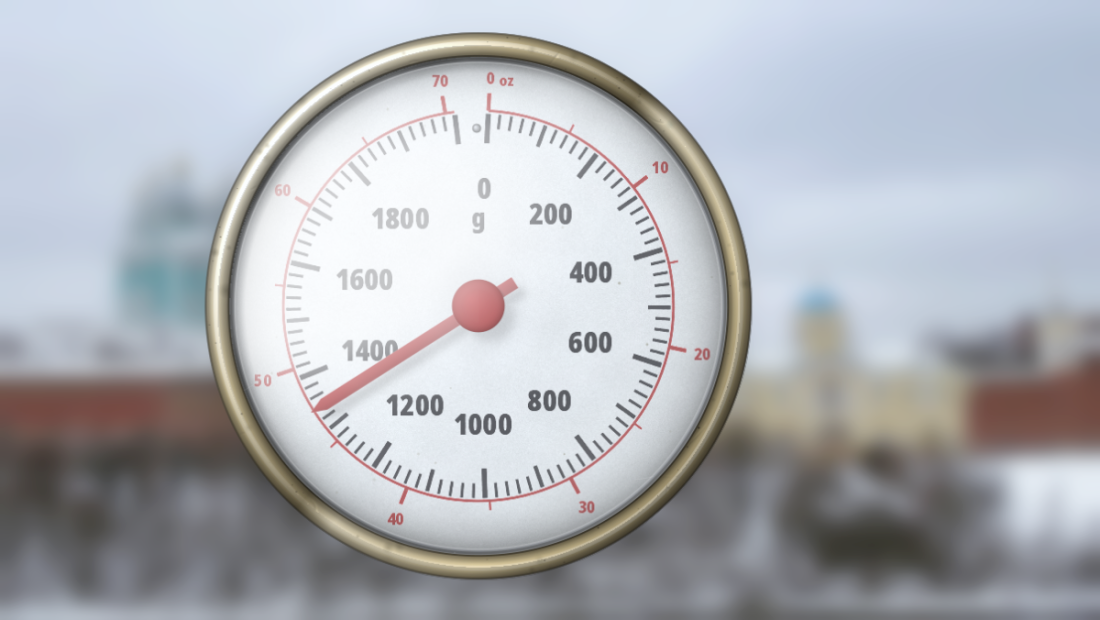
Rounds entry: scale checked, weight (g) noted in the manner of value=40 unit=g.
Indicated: value=1340 unit=g
